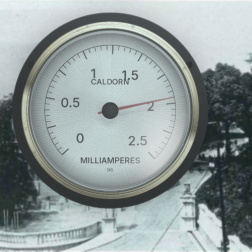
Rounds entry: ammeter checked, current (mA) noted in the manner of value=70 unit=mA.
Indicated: value=1.95 unit=mA
